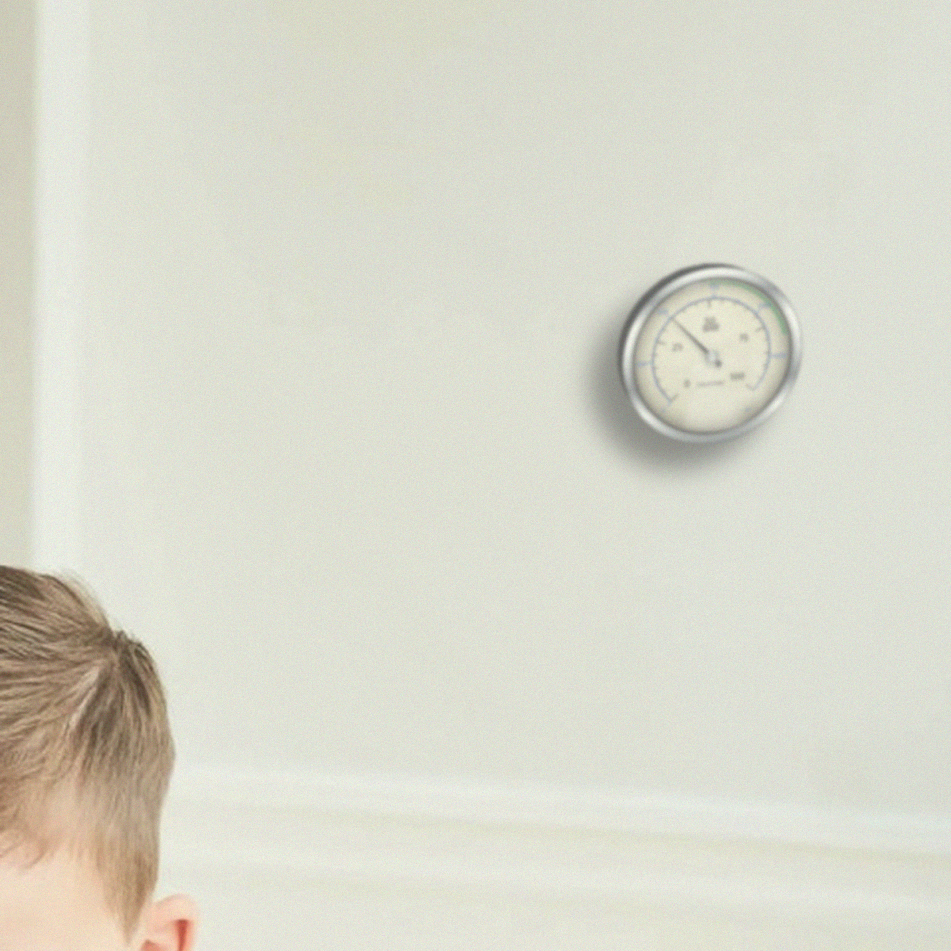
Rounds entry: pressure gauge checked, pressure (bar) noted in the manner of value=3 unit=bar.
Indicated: value=35 unit=bar
